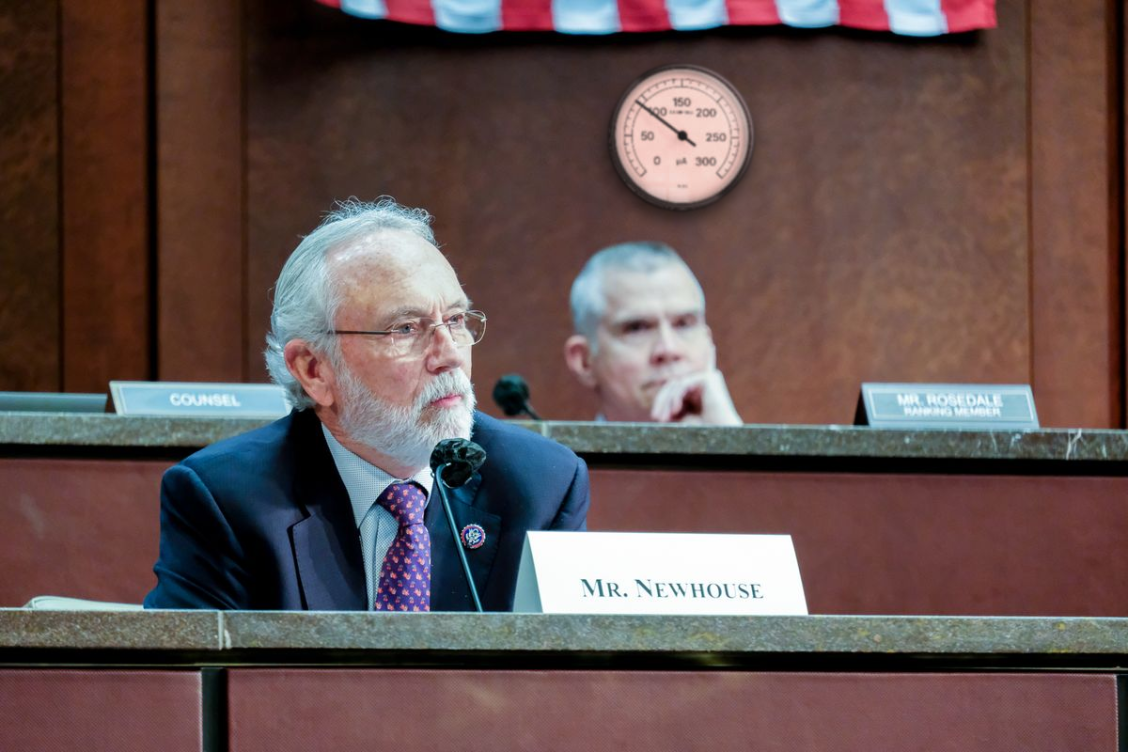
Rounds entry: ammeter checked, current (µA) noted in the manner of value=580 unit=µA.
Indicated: value=90 unit=µA
